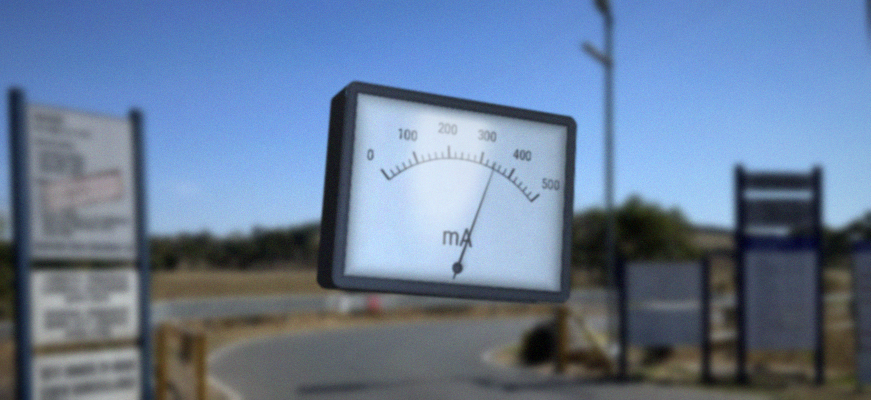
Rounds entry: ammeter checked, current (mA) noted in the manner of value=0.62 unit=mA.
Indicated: value=340 unit=mA
